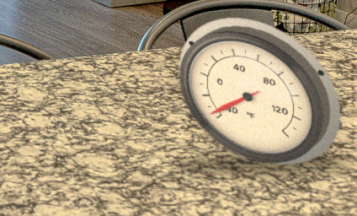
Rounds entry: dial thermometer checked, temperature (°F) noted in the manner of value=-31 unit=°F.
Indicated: value=-35 unit=°F
